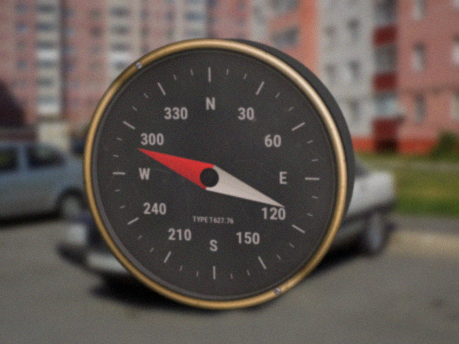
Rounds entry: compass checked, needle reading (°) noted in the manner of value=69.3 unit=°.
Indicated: value=290 unit=°
